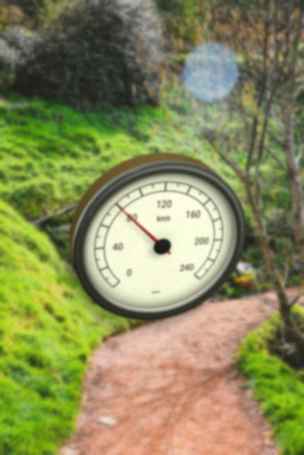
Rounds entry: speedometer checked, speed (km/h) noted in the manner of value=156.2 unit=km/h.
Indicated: value=80 unit=km/h
